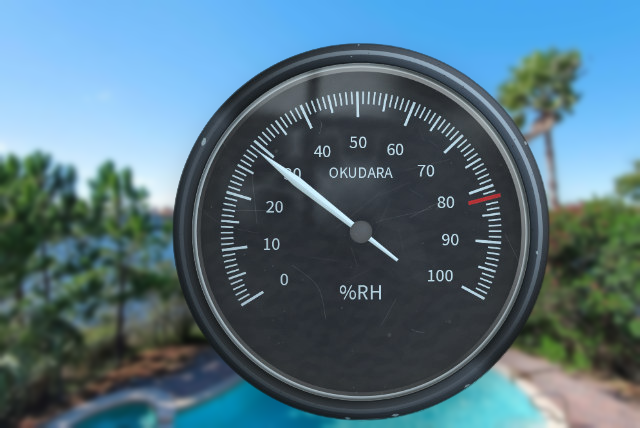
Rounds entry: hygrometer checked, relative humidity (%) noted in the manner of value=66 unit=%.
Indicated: value=29 unit=%
